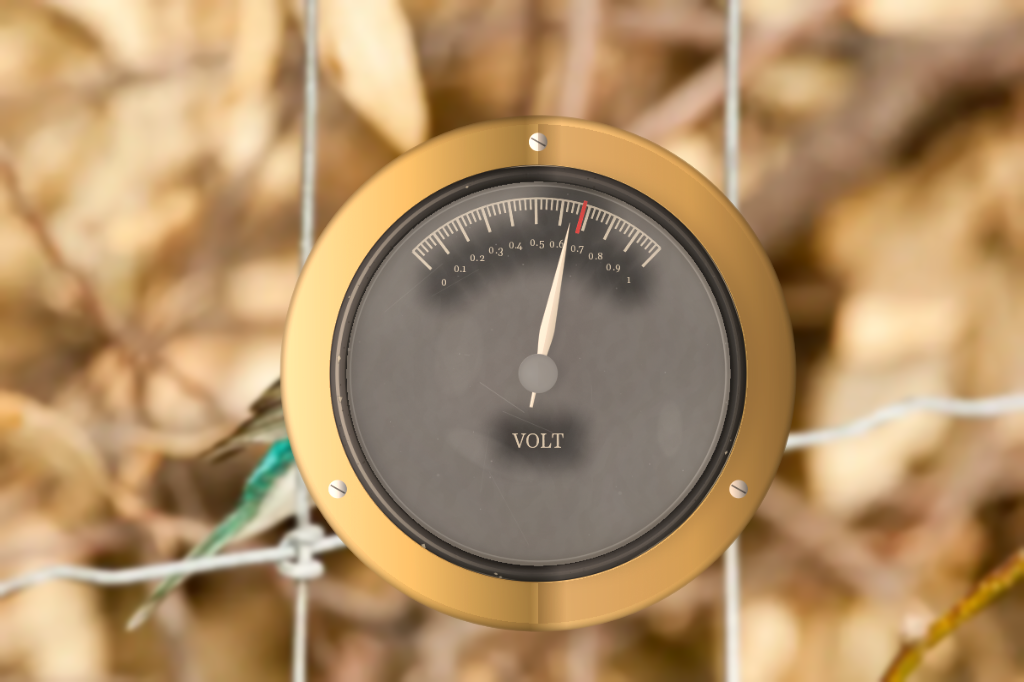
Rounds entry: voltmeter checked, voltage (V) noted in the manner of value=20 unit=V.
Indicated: value=0.64 unit=V
